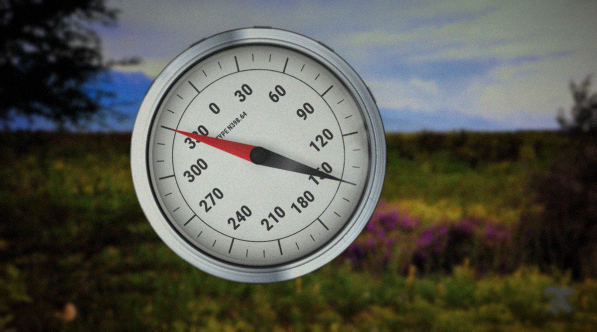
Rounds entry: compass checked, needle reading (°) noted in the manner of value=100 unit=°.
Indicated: value=330 unit=°
